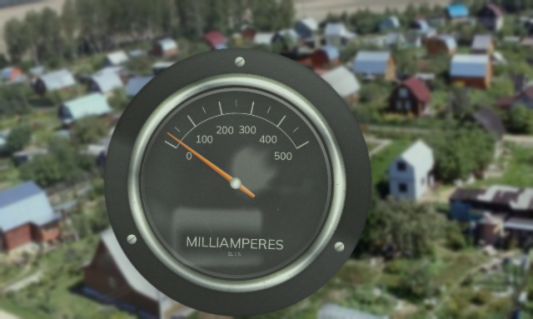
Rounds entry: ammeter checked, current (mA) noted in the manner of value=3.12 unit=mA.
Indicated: value=25 unit=mA
